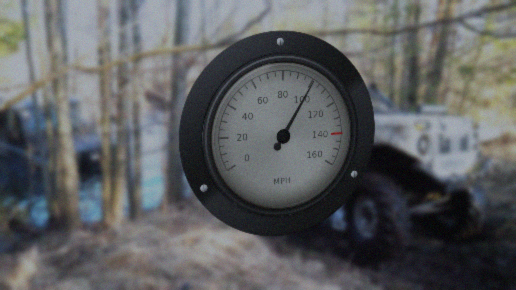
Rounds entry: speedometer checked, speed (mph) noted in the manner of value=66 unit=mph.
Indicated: value=100 unit=mph
